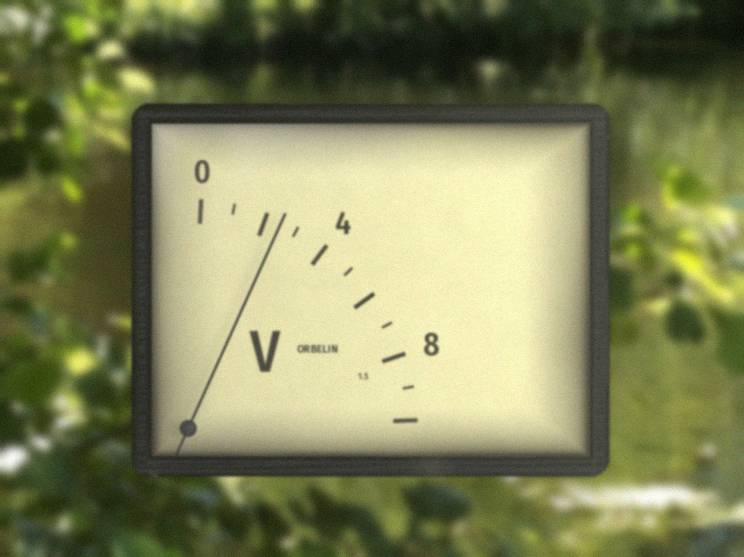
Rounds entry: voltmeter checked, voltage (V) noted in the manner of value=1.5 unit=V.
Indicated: value=2.5 unit=V
